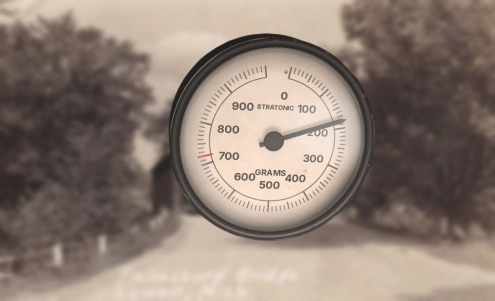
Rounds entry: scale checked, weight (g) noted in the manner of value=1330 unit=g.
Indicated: value=180 unit=g
